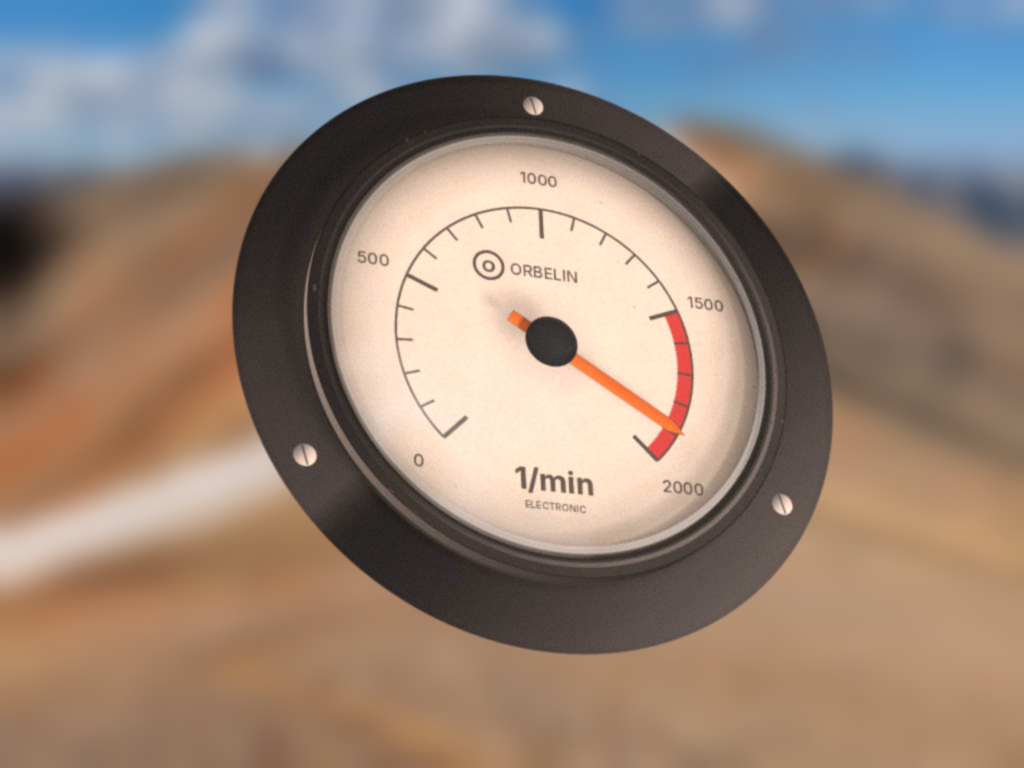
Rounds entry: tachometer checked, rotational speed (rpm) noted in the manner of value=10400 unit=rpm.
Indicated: value=1900 unit=rpm
